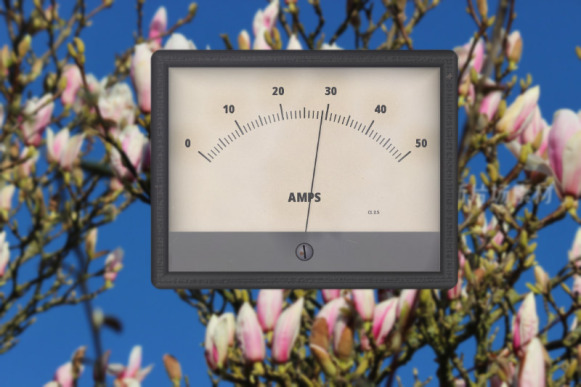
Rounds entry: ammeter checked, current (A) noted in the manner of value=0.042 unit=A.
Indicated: value=29 unit=A
